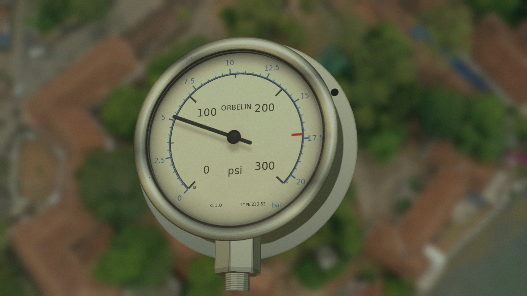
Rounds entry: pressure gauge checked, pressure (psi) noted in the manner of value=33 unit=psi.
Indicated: value=75 unit=psi
